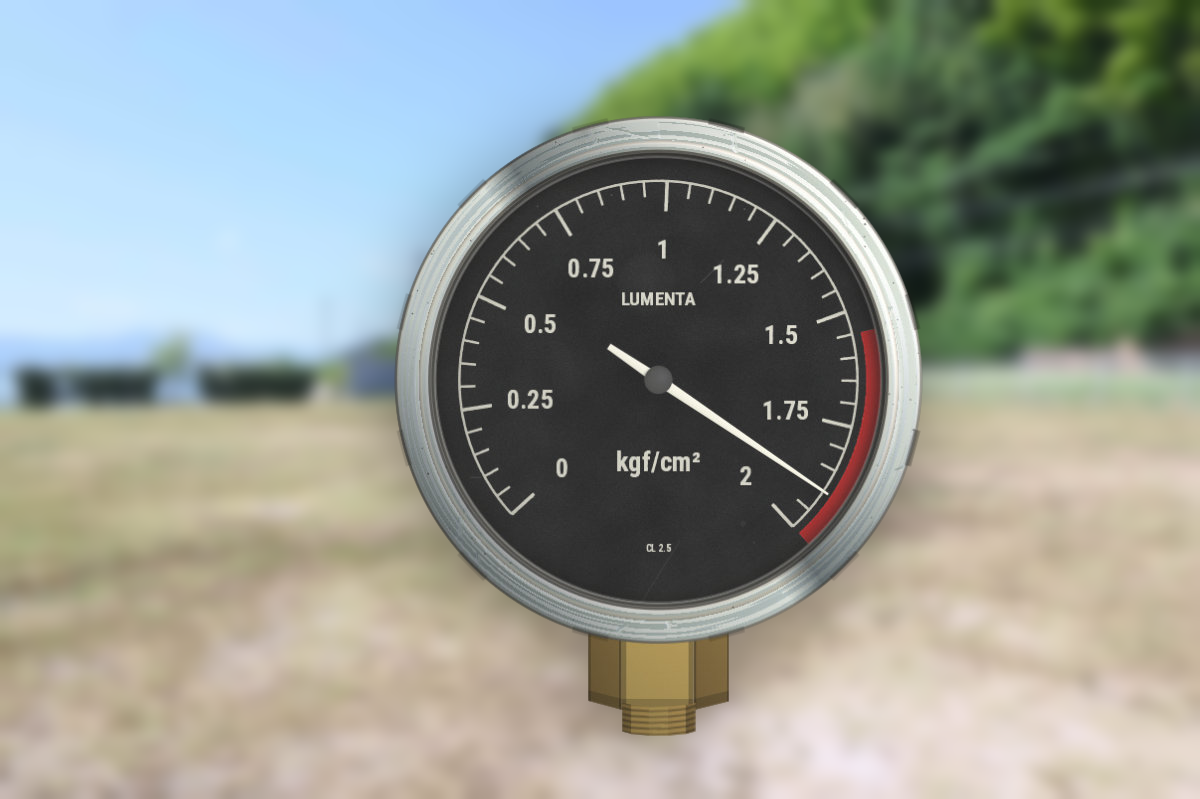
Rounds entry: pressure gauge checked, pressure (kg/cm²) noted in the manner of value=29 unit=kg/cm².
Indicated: value=1.9 unit=kg/cm²
